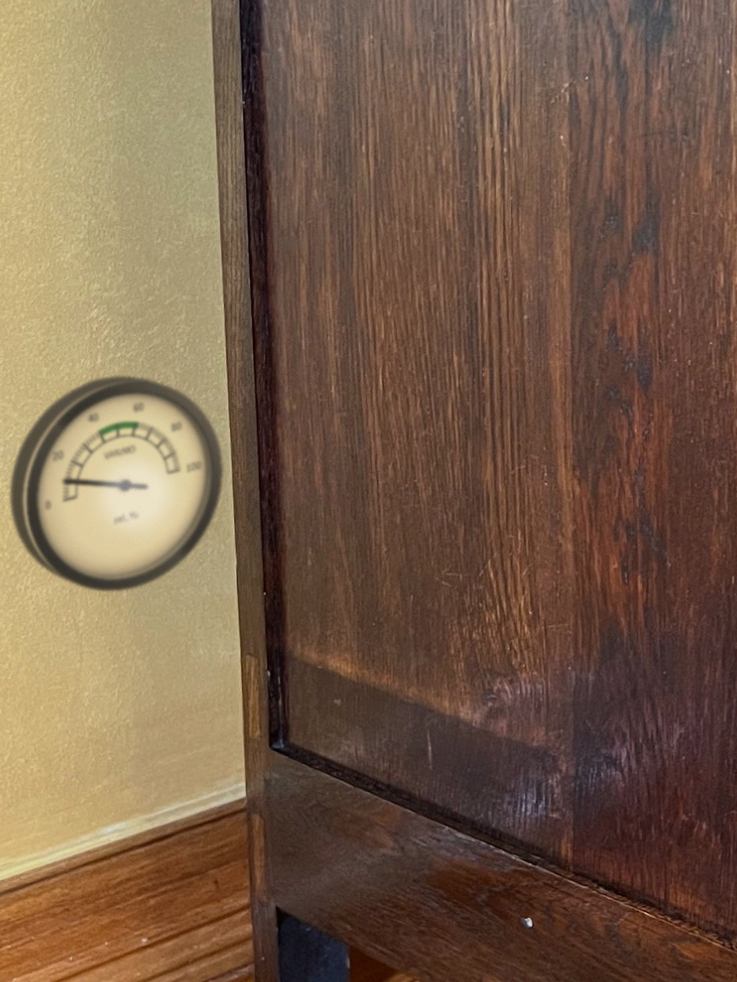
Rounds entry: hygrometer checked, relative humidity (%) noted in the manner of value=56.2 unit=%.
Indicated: value=10 unit=%
